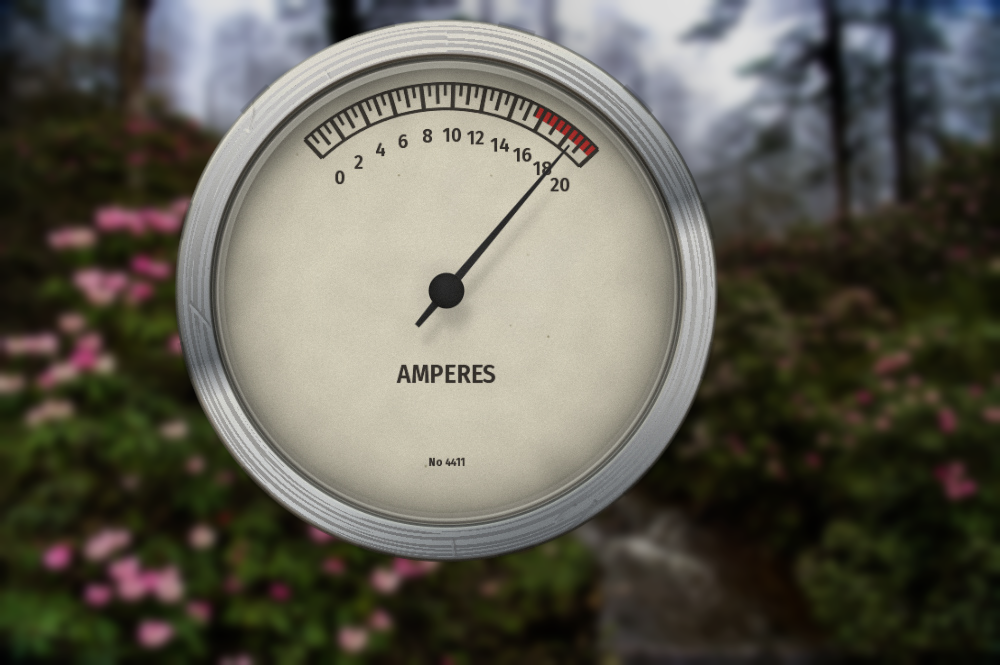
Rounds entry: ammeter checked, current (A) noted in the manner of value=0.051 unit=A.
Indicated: value=18.5 unit=A
